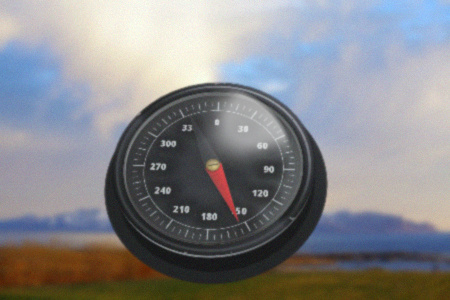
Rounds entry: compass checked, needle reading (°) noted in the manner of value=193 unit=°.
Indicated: value=155 unit=°
